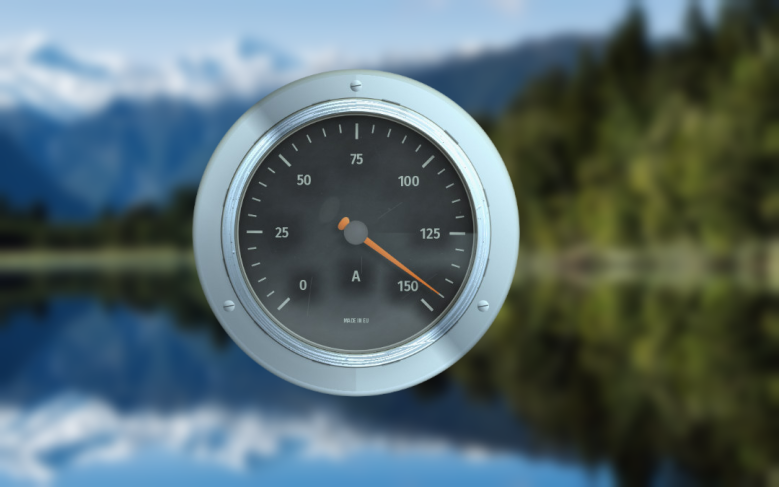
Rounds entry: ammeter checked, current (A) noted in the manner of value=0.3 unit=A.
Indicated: value=145 unit=A
